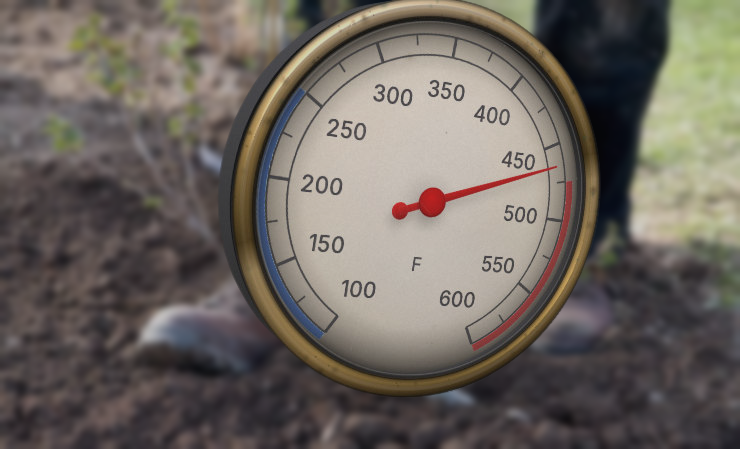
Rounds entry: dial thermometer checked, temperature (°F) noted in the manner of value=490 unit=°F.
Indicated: value=462.5 unit=°F
